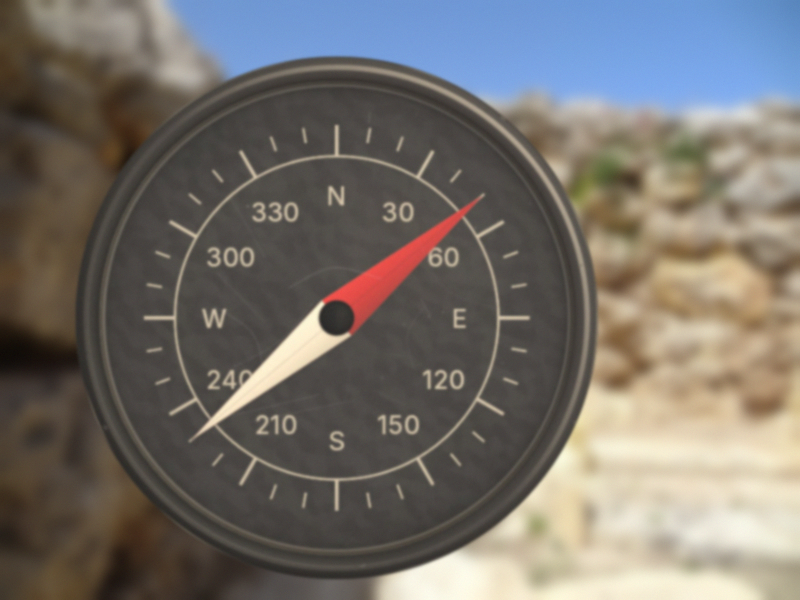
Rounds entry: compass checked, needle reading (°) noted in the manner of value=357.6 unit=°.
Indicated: value=50 unit=°
